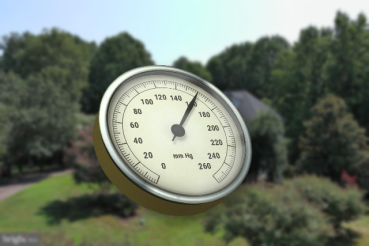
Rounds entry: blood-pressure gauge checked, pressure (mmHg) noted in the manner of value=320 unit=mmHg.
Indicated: value=160 unit=mmHg
